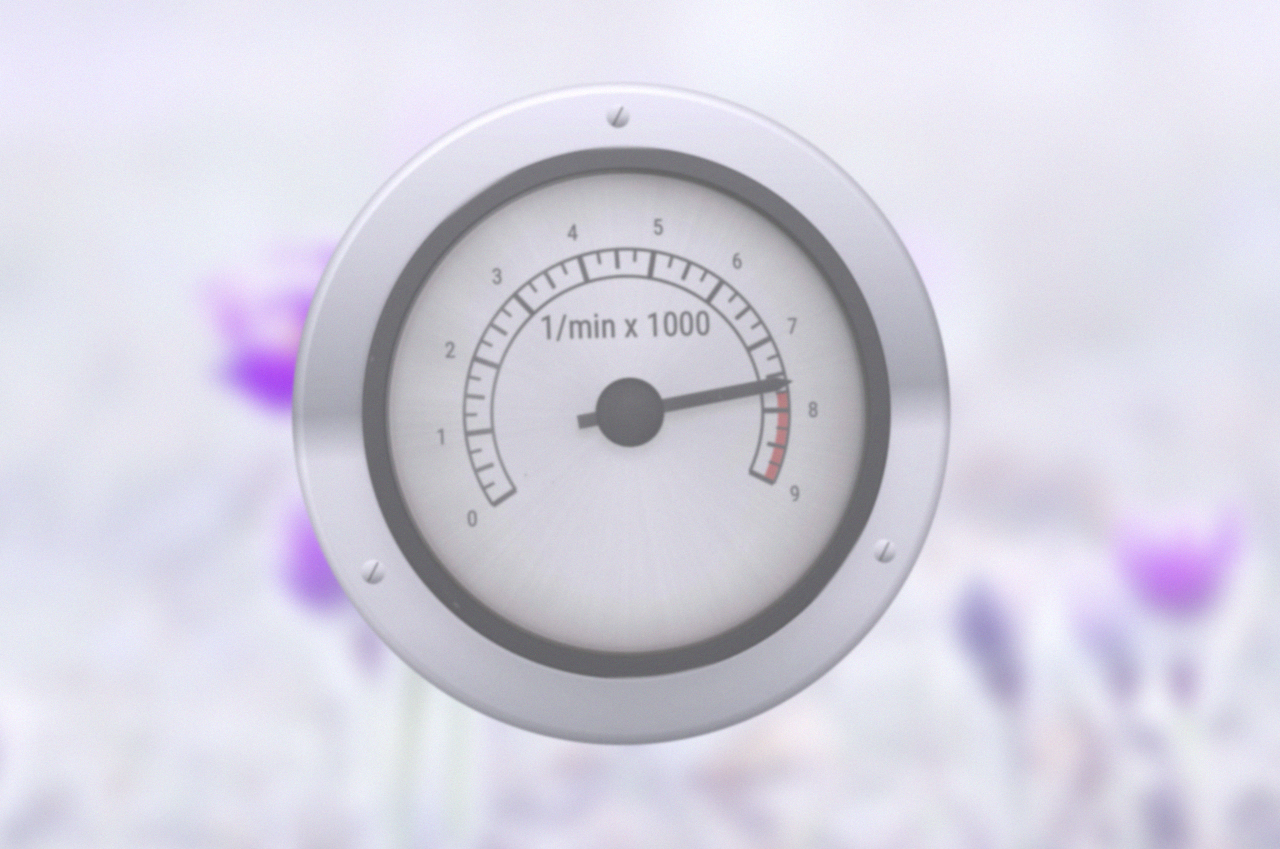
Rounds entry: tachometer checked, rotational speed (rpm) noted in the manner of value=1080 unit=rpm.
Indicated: value=7625 unit=rpm
